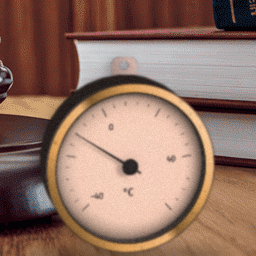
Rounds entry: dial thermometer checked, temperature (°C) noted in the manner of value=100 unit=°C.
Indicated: value=-12 unit=°C
